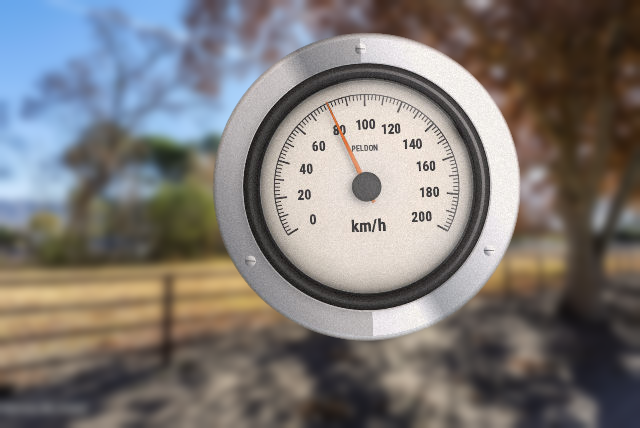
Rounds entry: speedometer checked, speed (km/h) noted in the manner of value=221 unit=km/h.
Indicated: value=80 unit=km/h
